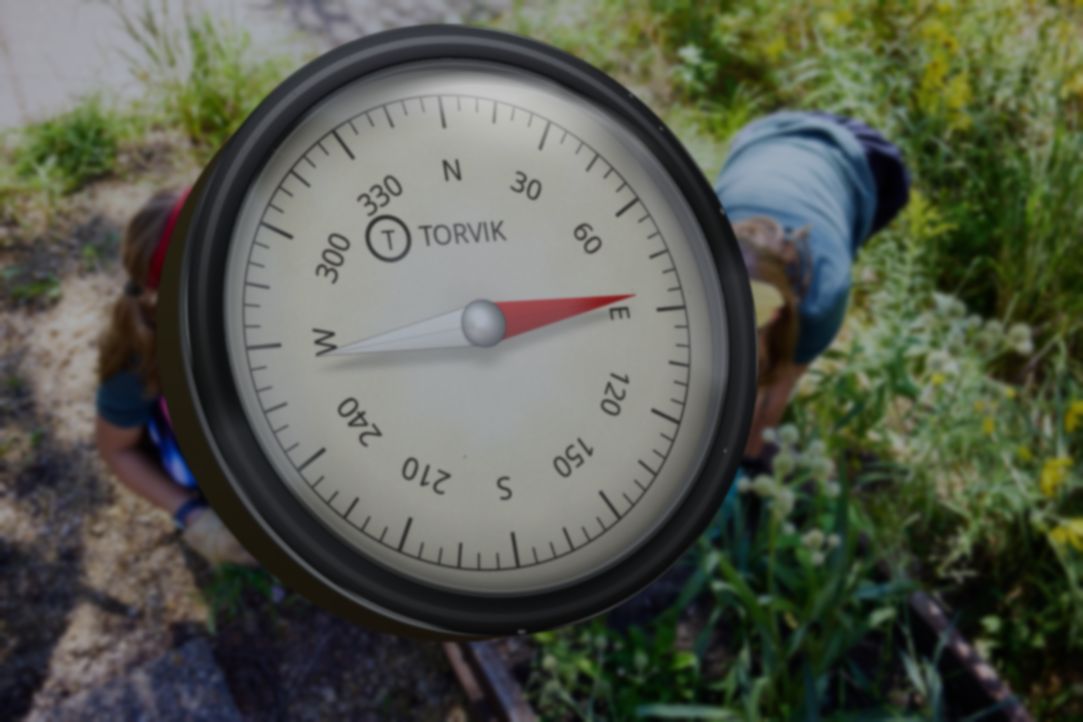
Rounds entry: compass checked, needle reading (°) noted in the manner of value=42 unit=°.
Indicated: value=85 unit=°
